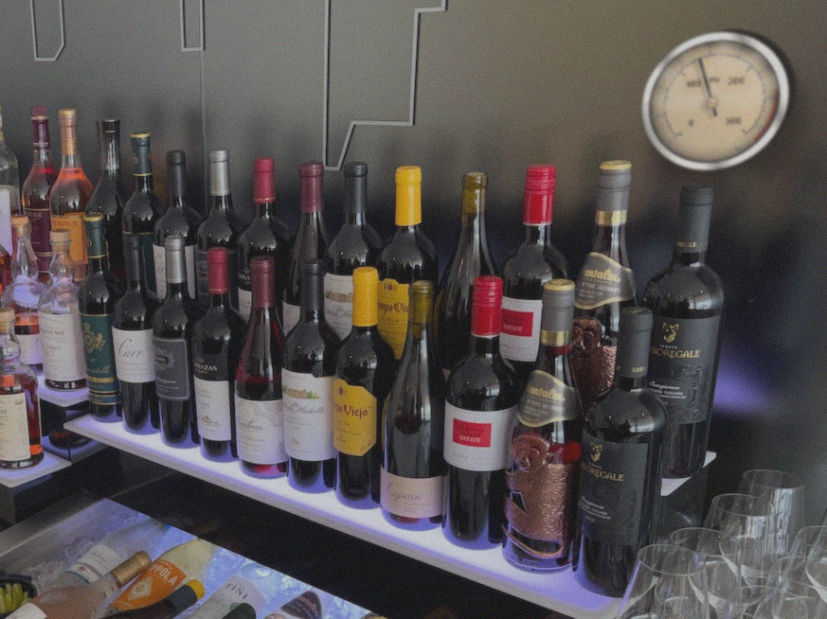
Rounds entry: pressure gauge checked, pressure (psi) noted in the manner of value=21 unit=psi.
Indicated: value=130 unit=psi
